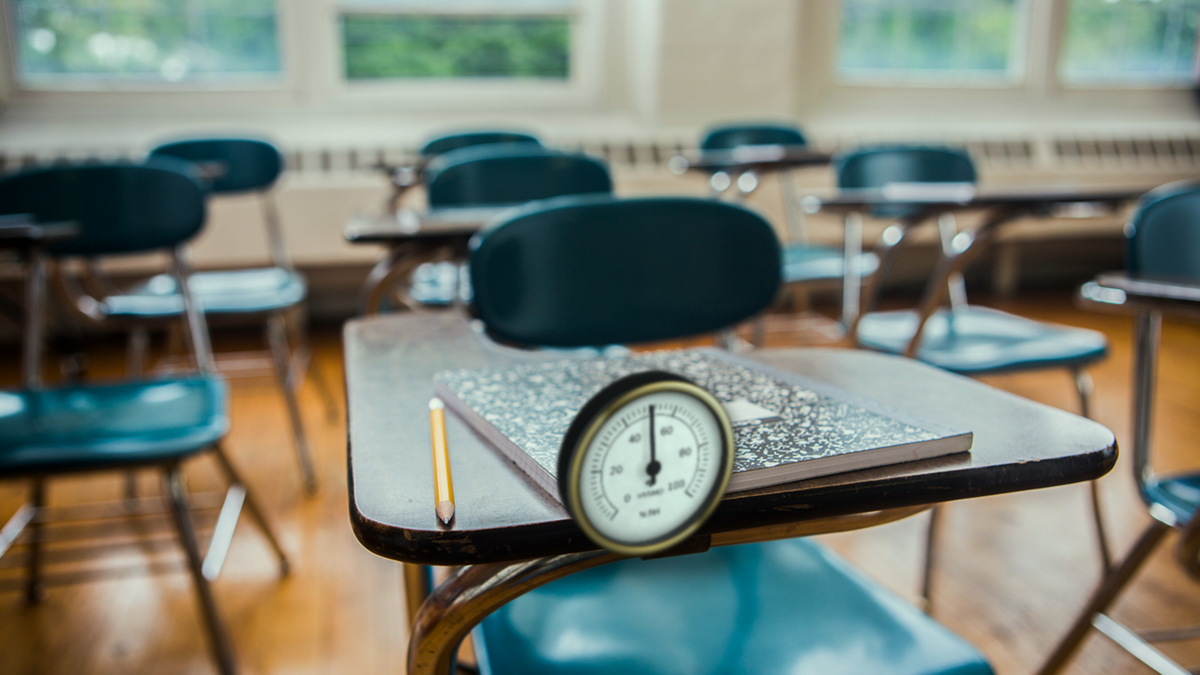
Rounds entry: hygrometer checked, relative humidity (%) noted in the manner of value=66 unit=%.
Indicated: value=50 unit=%
